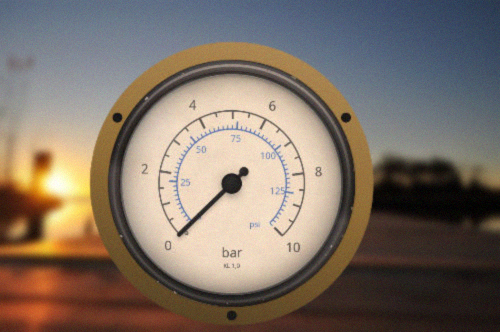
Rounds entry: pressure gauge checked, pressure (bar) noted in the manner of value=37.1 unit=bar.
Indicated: value=0 unit=bar
